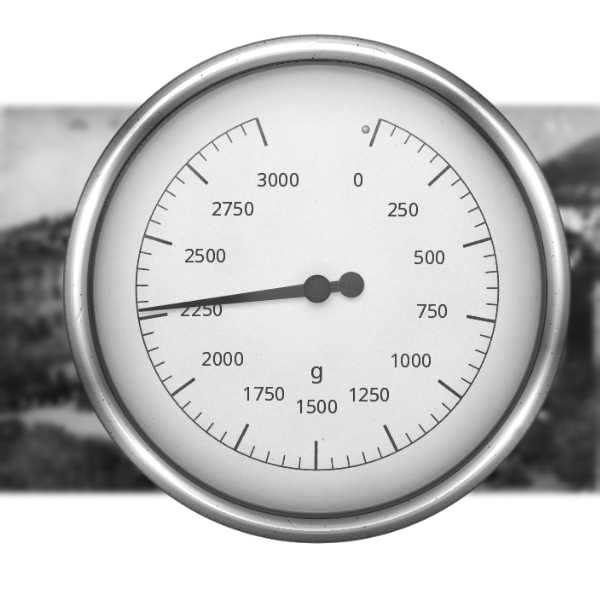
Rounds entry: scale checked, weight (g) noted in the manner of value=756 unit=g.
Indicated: value=2275 unit=g
